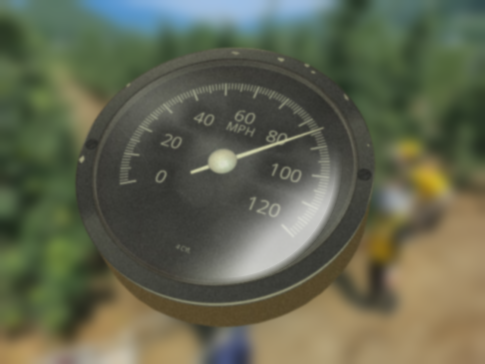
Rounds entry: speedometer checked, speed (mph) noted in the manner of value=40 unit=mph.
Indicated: value=85 unit=mph
